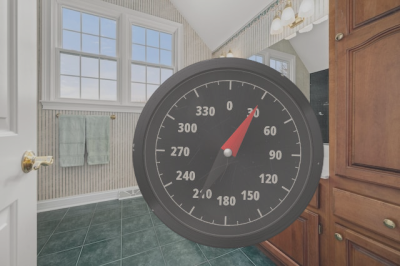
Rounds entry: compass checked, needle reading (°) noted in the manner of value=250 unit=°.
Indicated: value=30 unit=°
